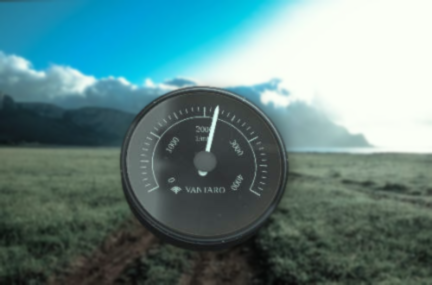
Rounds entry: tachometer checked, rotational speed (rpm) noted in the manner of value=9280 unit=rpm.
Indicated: value=2200 unit=rpm
